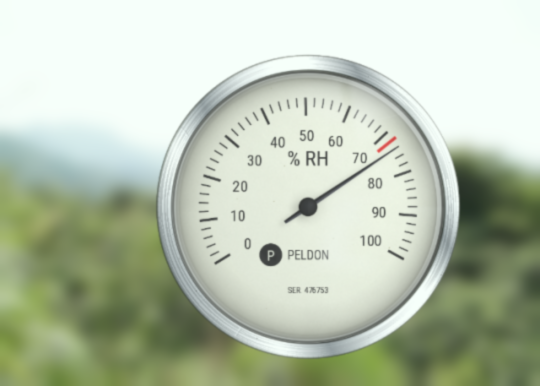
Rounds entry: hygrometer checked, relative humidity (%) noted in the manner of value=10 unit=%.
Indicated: value=74 unit=%
